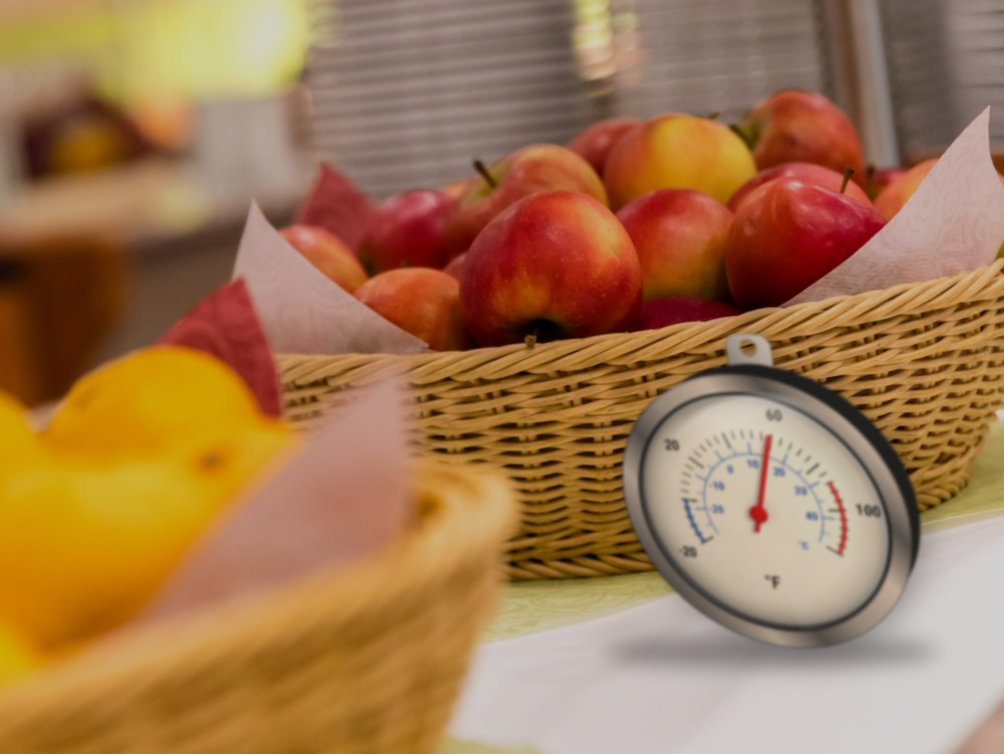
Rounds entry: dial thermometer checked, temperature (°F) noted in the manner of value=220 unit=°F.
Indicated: value=60 unit=°F
